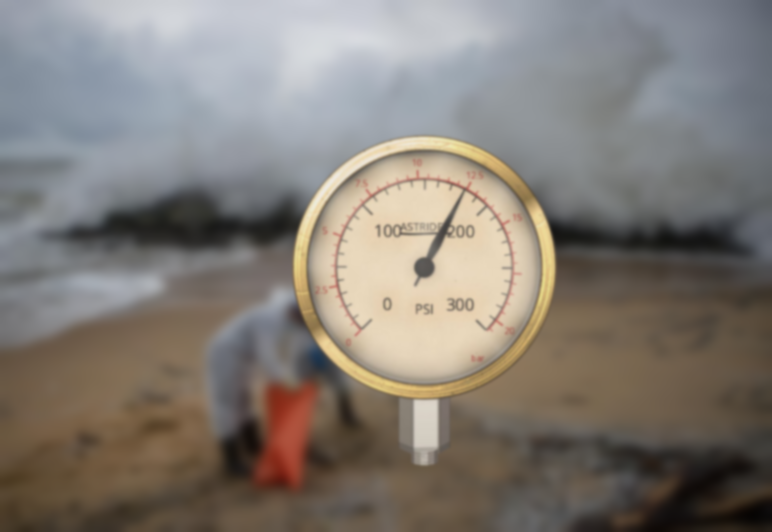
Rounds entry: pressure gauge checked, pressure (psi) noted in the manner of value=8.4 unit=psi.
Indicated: value=180 unit=psi
